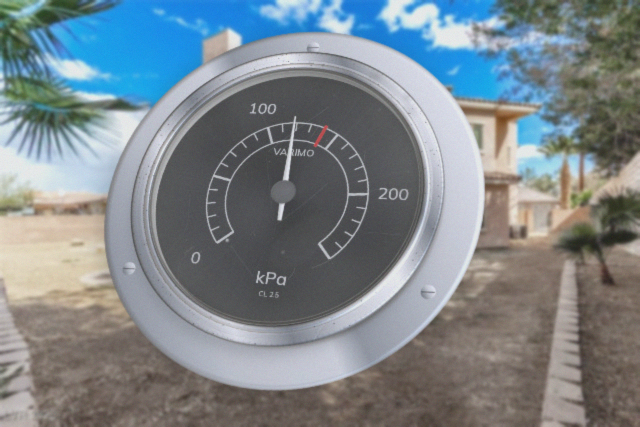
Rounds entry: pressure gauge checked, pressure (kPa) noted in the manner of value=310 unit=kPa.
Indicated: value=120 unit=kPa
